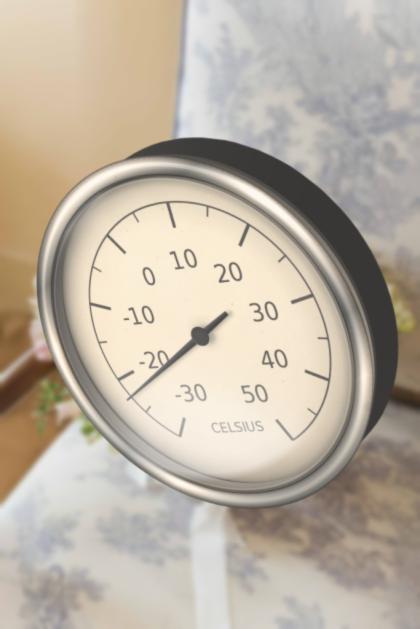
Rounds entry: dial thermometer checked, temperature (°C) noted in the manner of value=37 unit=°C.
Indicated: value=-22.5 unit=°C
